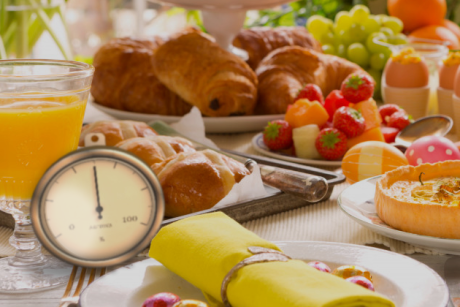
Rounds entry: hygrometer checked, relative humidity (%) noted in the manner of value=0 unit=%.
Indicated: value=50 unit=%
